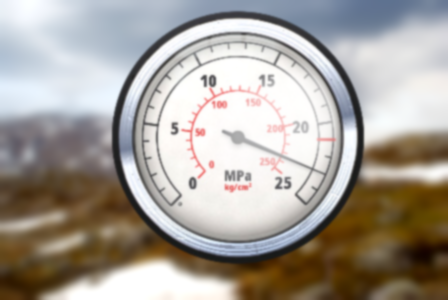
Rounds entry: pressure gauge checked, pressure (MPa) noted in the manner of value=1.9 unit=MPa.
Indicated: value=23 unit=MPa
